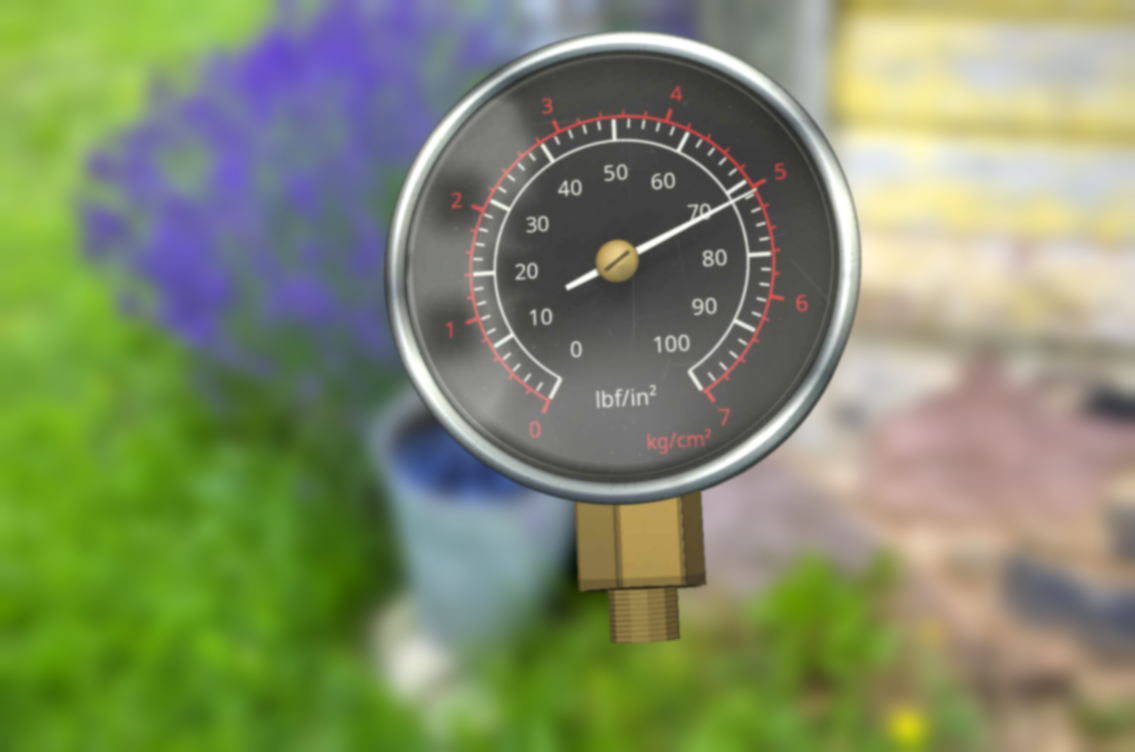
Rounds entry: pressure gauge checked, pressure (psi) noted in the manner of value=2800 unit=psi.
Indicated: value=72 unit=psi
